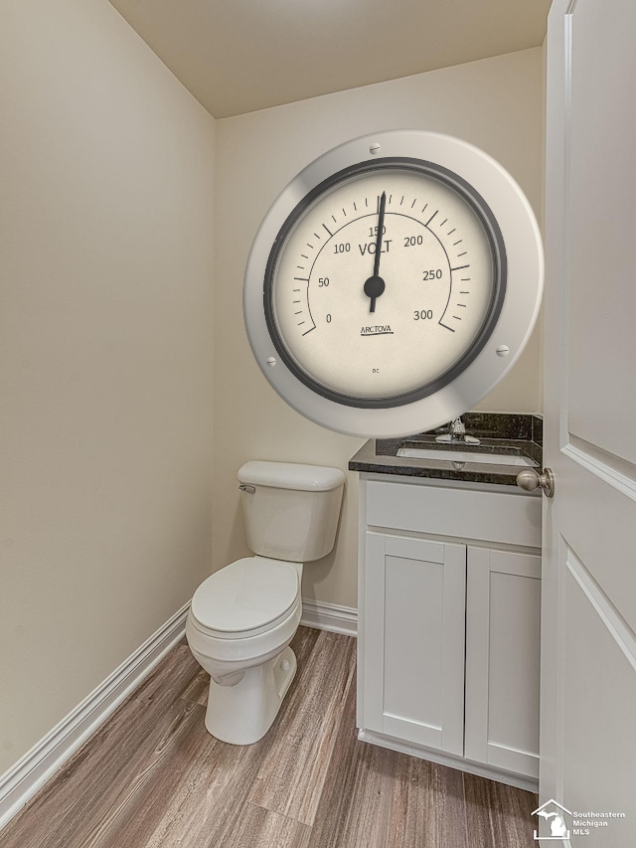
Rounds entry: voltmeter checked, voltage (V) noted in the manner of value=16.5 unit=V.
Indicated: value=155 unit=V
